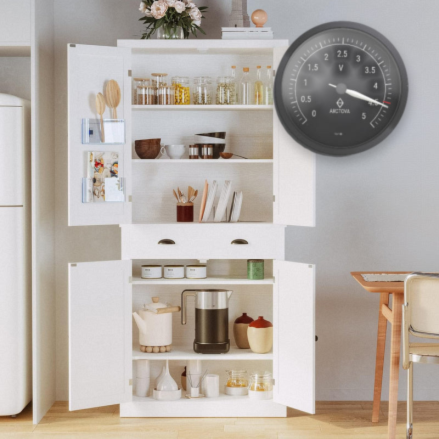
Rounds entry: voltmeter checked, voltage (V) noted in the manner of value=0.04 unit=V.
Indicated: value=4.5 unit=V
